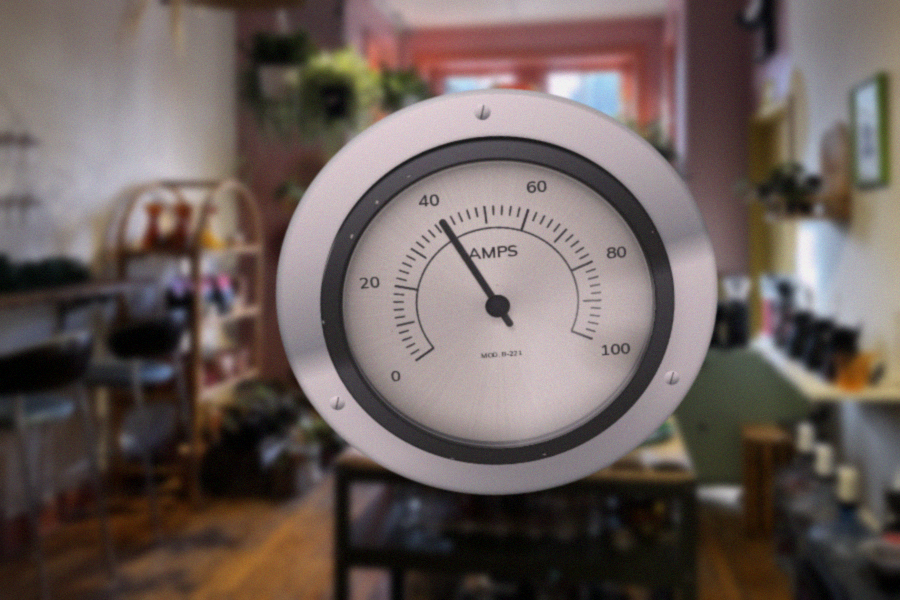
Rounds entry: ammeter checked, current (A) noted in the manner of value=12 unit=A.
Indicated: value=40 unit=A
